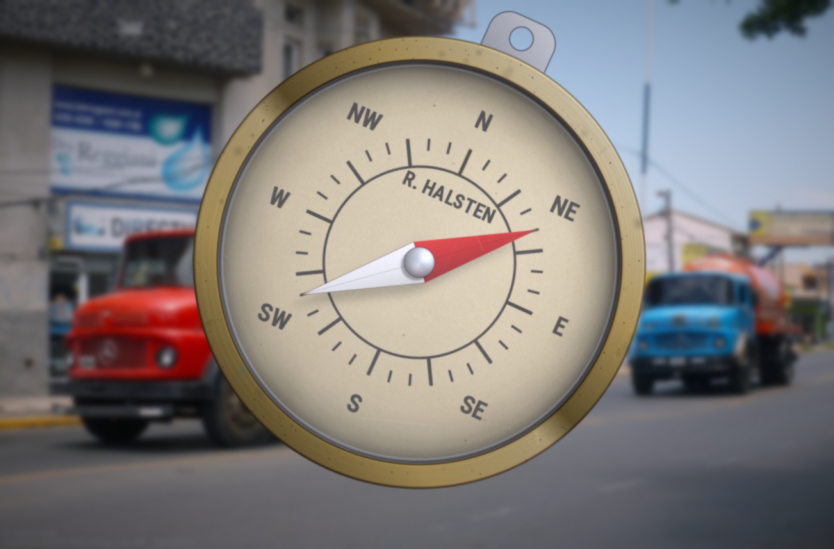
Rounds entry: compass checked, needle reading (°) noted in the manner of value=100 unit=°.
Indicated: value=50 unit=°
